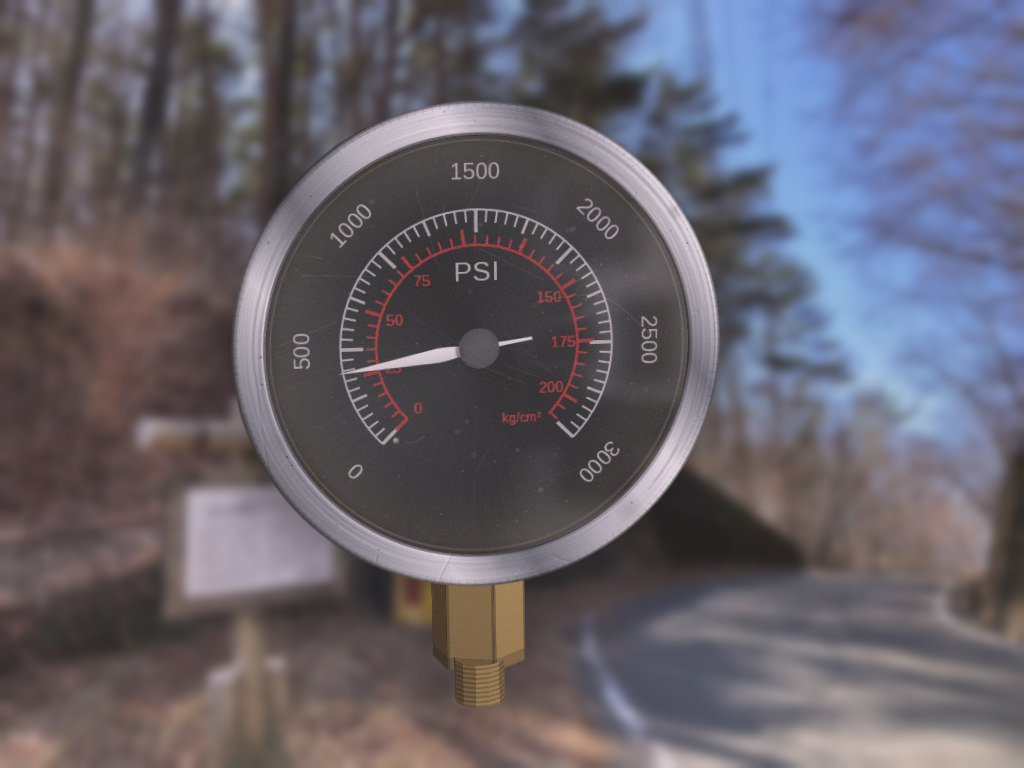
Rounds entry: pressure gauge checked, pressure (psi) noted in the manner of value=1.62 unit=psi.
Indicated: value=400 unit=psi
